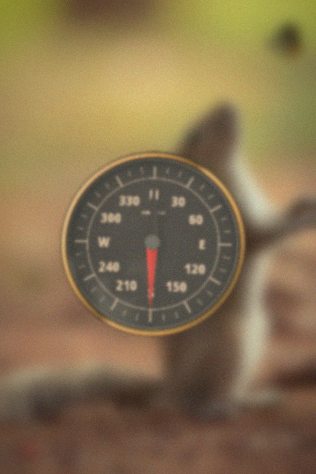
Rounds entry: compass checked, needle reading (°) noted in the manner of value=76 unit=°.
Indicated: value=180 unit=°
